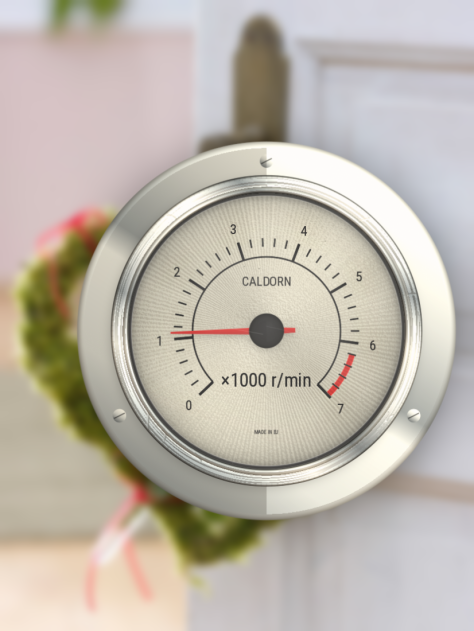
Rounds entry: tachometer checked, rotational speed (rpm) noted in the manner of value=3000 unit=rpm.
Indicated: value=1100 unit=rpm
